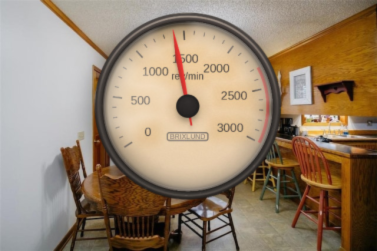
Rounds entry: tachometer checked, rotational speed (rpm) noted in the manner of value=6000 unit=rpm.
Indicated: value=1400 unit=rpm
